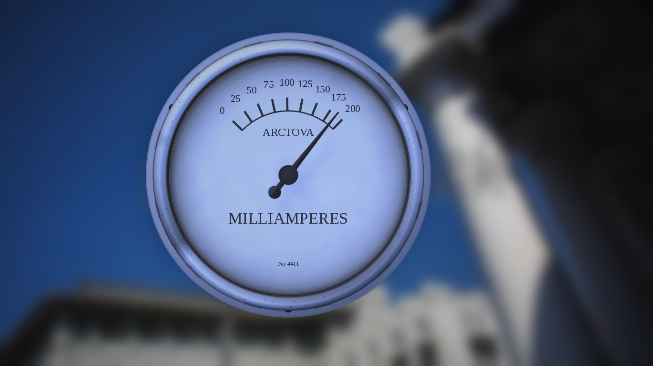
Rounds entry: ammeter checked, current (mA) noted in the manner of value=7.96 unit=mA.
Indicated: value=187.5 unit=mA
